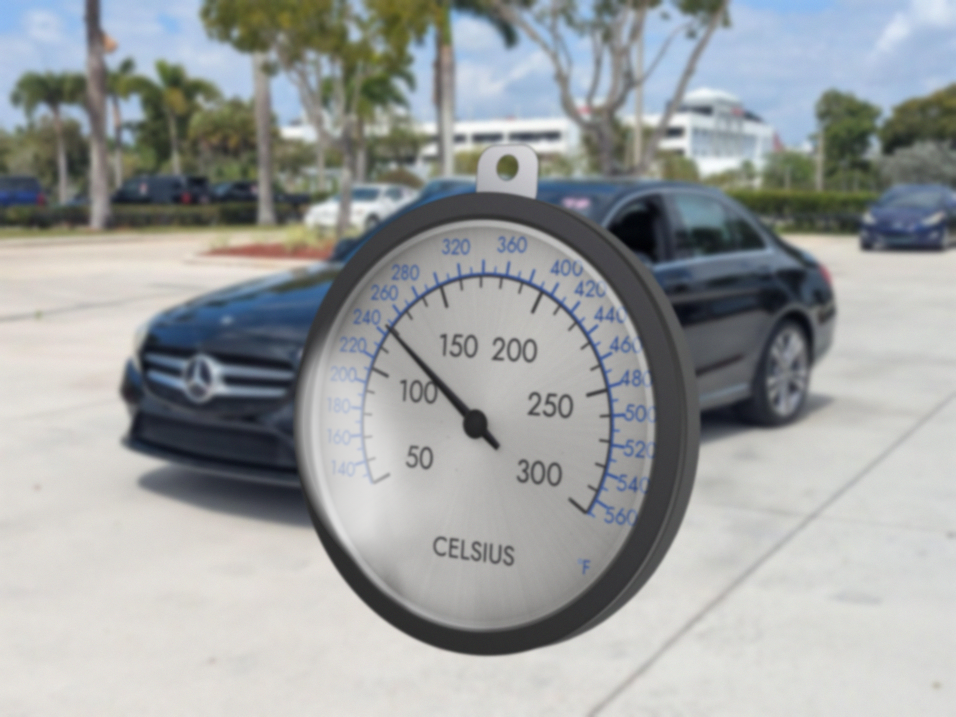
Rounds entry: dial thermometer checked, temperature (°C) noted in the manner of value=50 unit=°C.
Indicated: value=120 unit=°C
